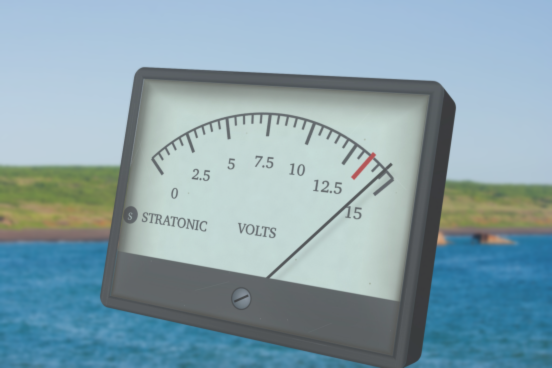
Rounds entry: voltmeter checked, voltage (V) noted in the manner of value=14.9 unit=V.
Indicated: value=14.5 unit=V
